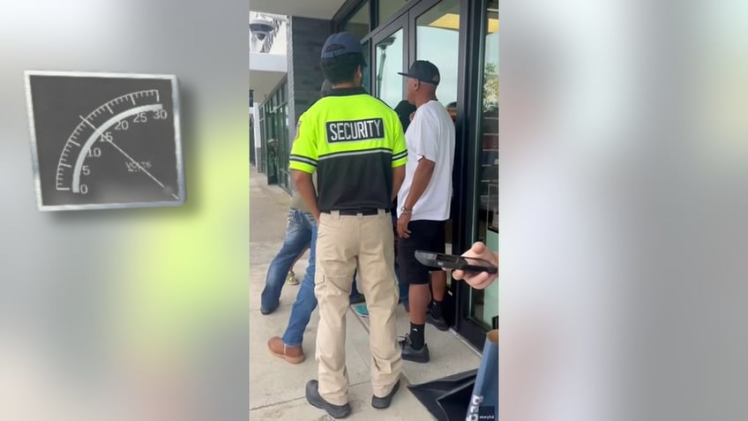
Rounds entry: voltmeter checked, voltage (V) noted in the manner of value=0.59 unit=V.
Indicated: value=15 unit=V
